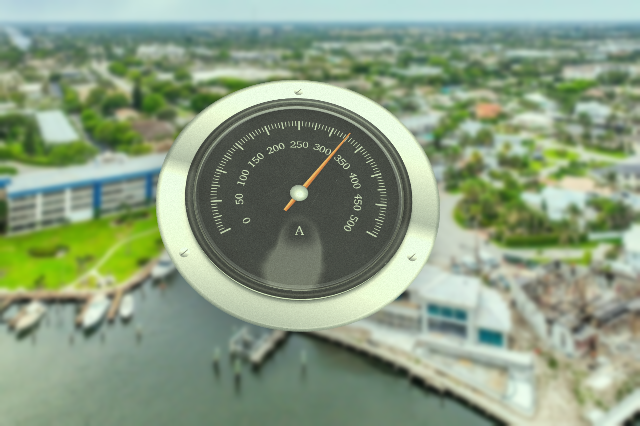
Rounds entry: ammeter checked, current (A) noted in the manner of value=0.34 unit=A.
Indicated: value=325 unit=A
